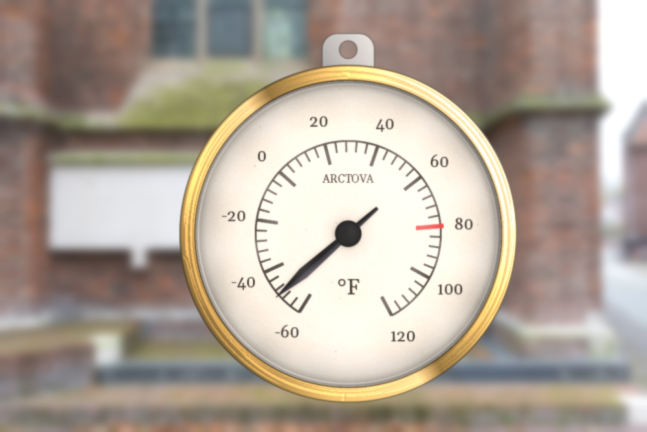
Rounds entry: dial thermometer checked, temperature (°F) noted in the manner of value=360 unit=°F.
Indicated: value=-50 unit=°F
